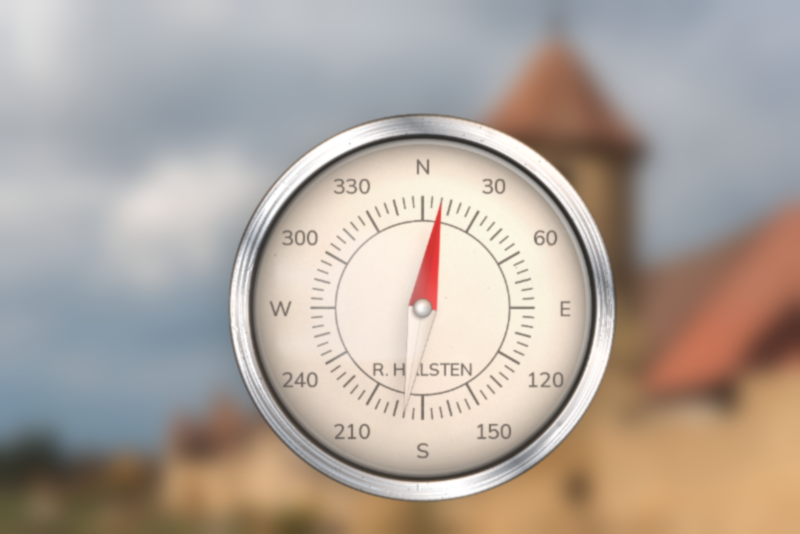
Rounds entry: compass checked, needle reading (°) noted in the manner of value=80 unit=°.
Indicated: value=10 unit=°
